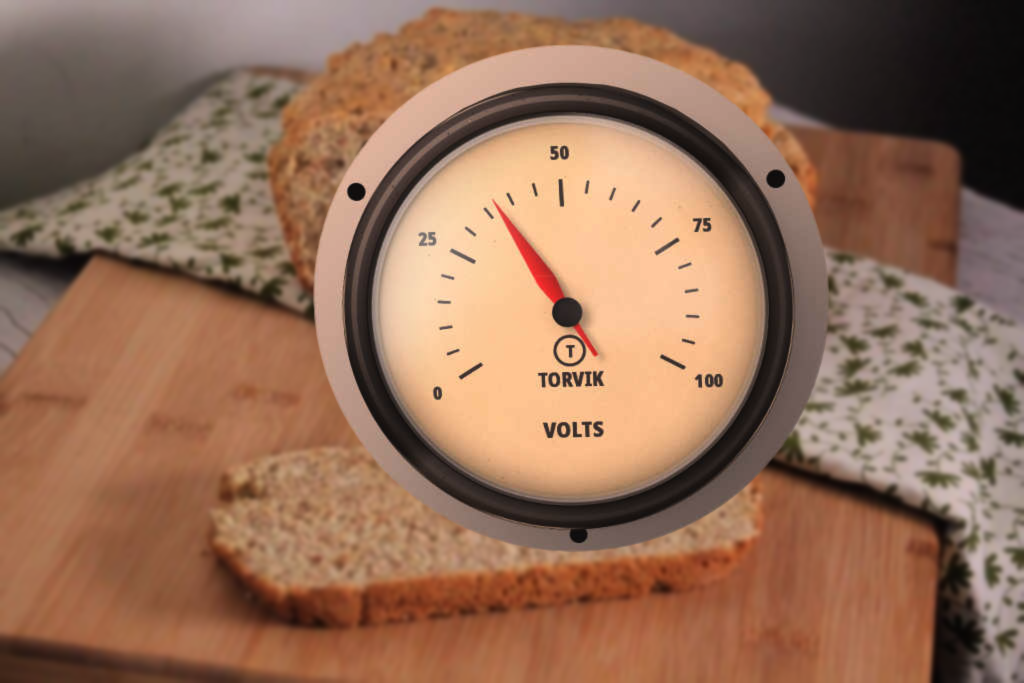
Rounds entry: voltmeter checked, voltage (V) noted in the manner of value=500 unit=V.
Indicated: value=37.5 unit=V
